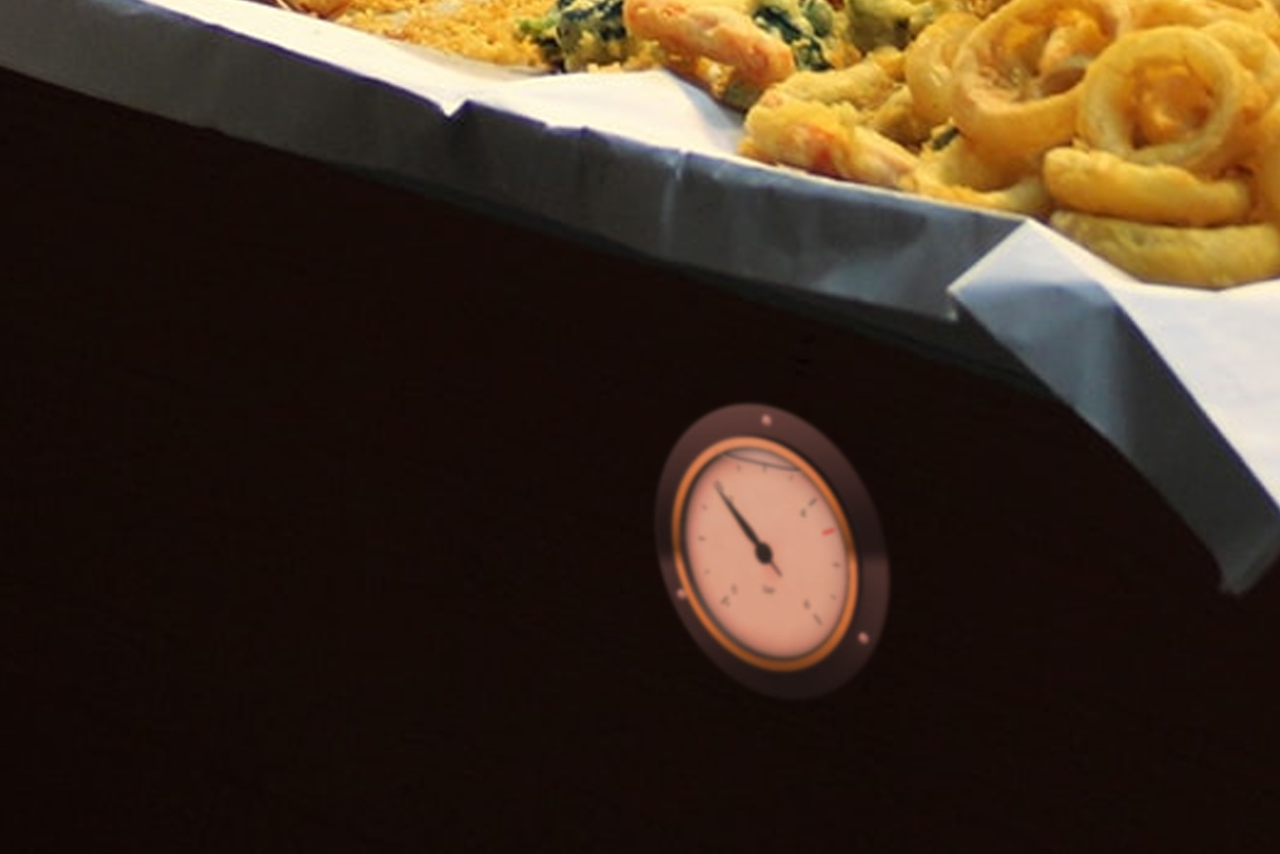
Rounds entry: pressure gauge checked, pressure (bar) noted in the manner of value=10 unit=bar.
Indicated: value=2 unit=bar
